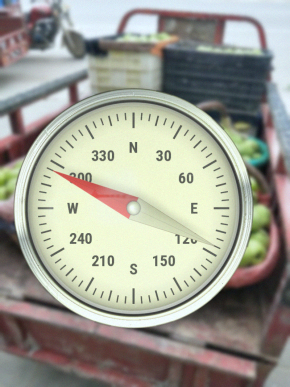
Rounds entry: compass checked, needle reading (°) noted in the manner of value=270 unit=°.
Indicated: value=295 unit=°
